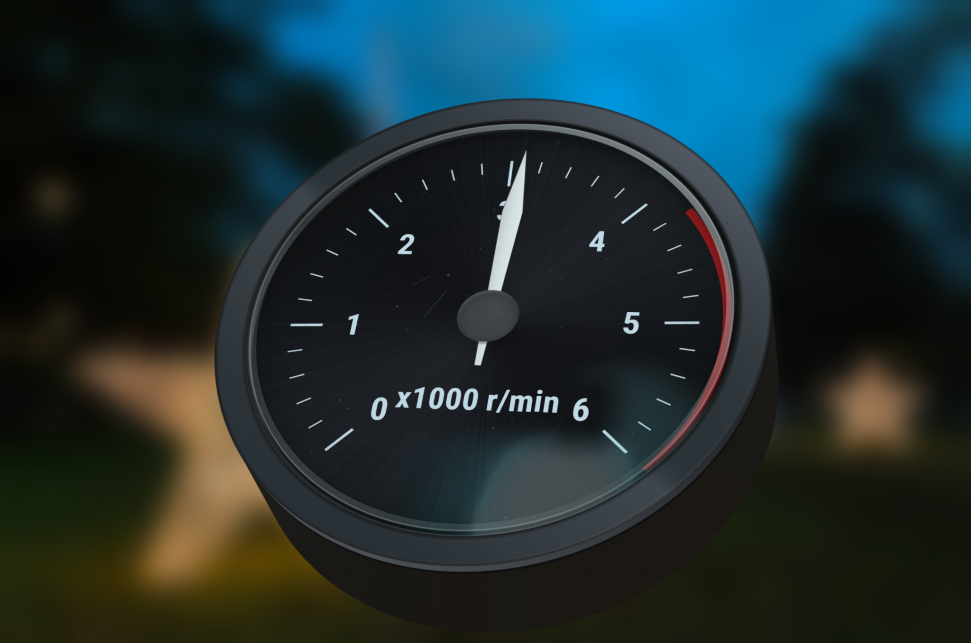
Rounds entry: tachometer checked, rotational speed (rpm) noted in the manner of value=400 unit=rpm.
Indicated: value=3100 unit=rpm
